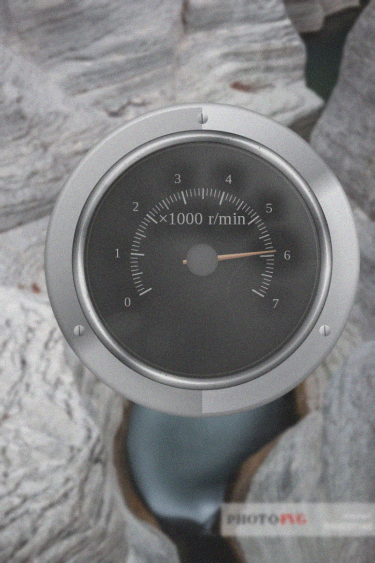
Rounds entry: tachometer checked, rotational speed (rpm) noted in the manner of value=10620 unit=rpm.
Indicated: value=5900 unit=rpm
